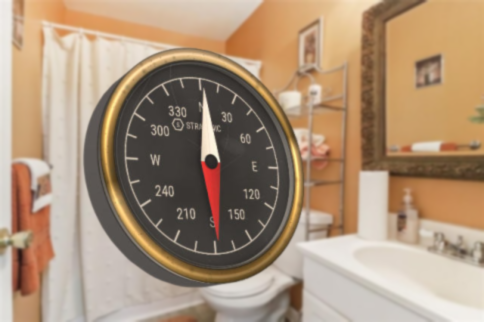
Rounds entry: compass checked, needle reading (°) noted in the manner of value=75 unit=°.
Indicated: value=180 unit=°
